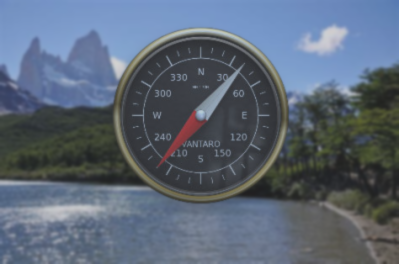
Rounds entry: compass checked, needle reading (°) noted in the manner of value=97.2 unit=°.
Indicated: value=220 unit=°
